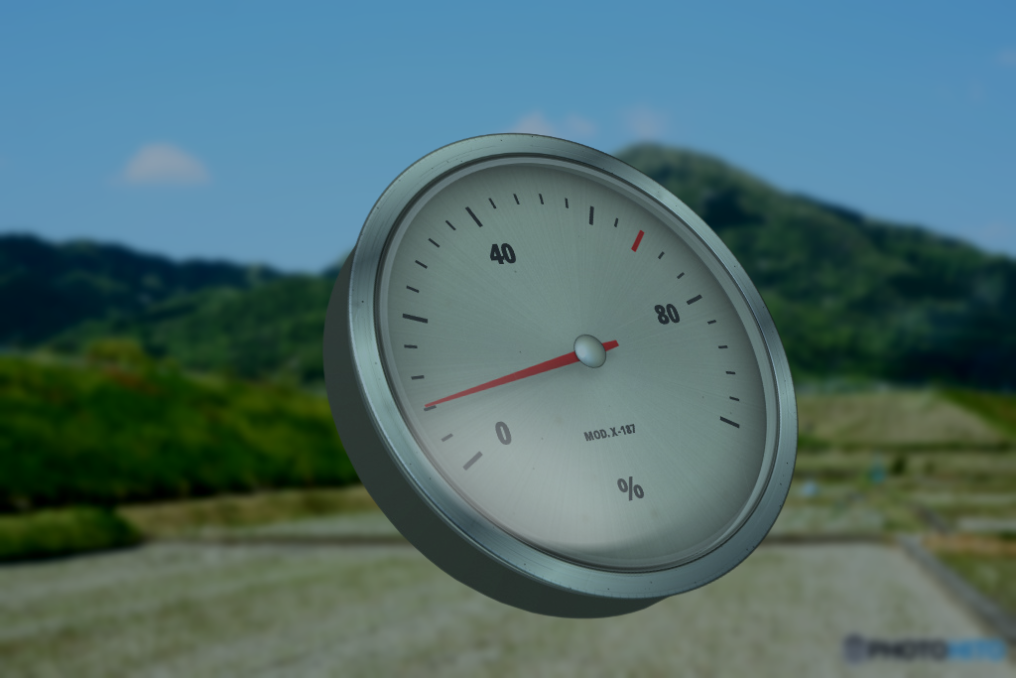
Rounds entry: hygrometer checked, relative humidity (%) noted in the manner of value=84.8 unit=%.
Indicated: value=8 unit=%
